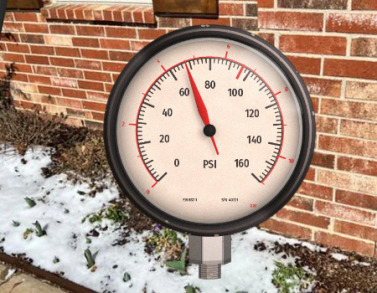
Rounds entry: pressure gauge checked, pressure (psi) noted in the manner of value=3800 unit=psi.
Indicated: value=68 unit=psi
